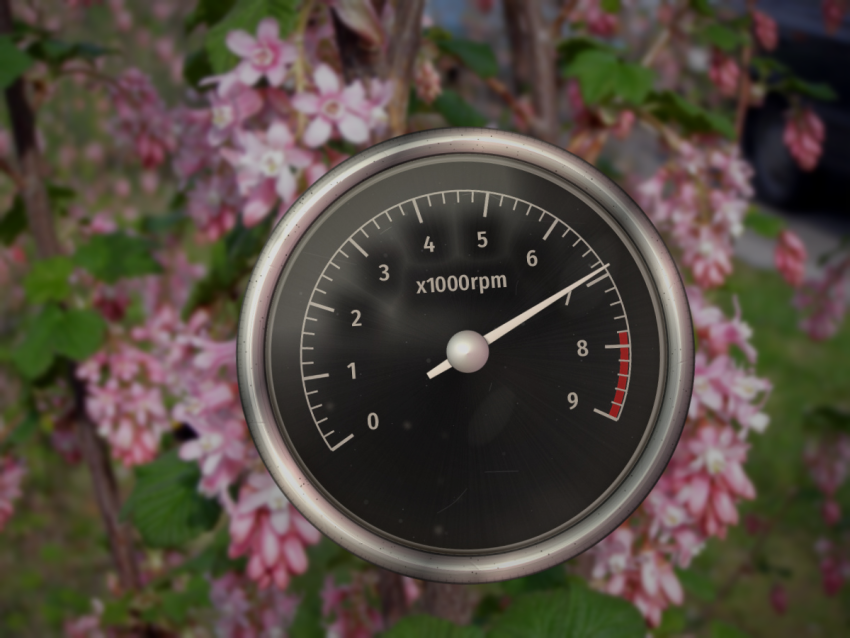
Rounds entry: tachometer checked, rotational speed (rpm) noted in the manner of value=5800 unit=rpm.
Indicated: value=6900 unit=rpm
